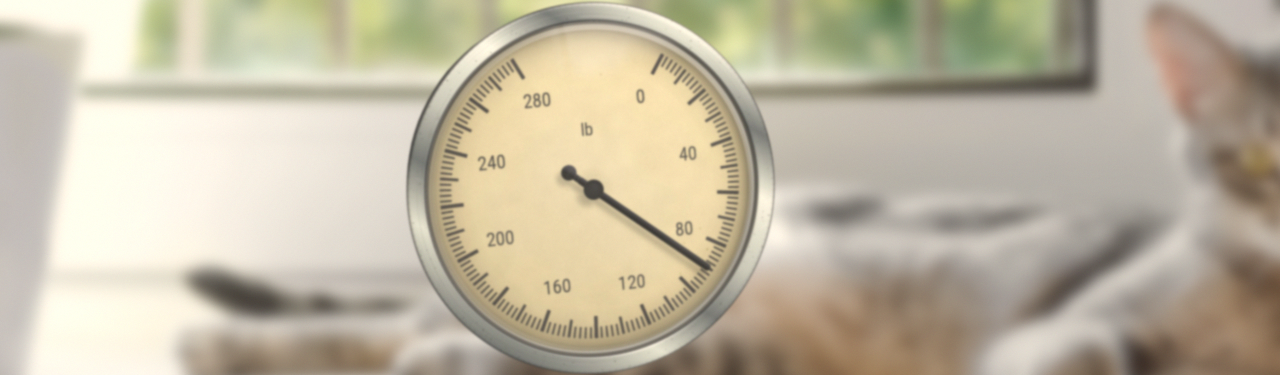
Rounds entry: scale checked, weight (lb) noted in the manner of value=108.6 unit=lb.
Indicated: value=90 unit=lb
